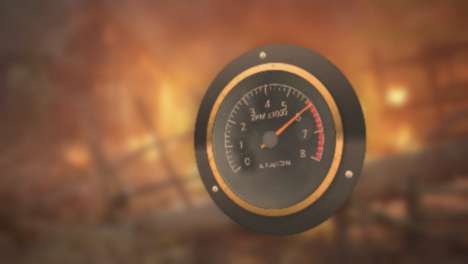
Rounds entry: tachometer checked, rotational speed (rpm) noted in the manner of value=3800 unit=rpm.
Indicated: value=6000 unit=rpm
